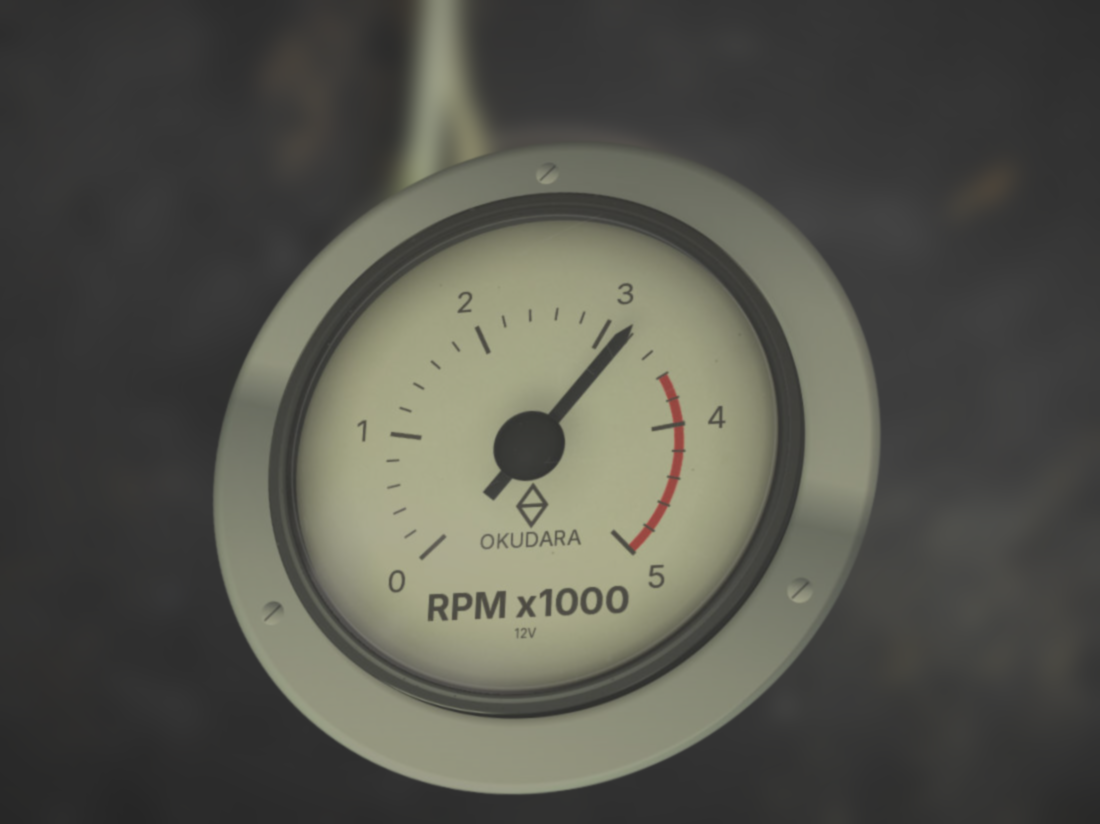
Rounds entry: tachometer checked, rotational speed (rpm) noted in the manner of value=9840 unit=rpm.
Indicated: value=3200 unit=rpm
